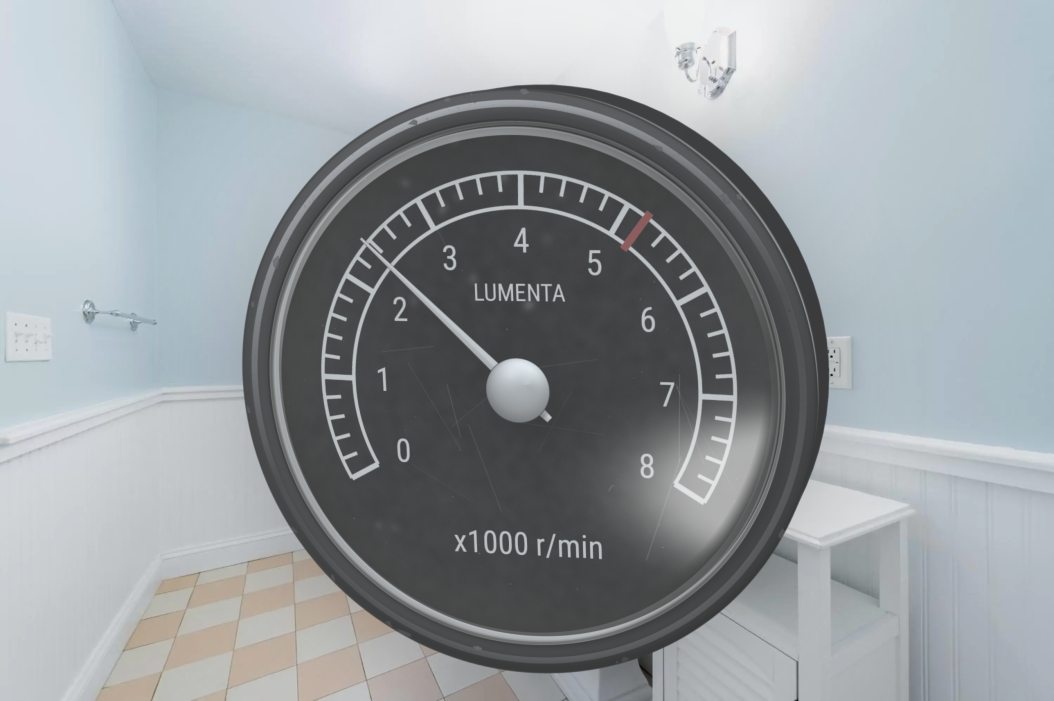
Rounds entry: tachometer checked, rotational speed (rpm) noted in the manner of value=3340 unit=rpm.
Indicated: value=2400 unit=rpm
